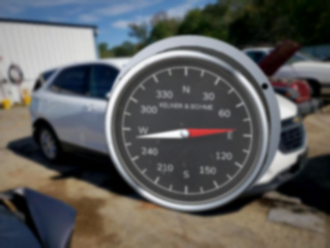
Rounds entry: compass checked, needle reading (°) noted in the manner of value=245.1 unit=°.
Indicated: value=82.5 unit=°
